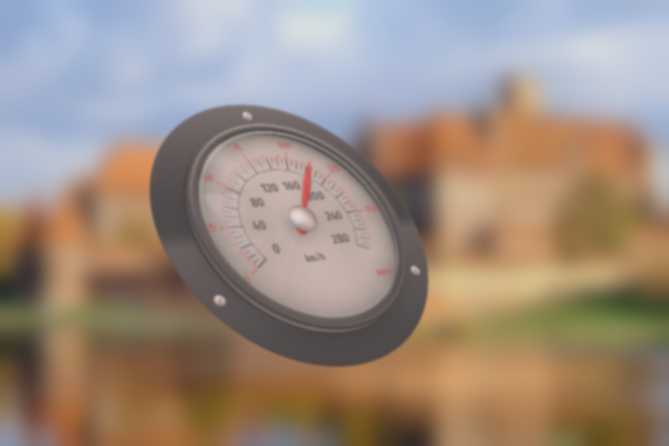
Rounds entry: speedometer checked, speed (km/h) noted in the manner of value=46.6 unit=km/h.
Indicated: value=180 unit=km/h
